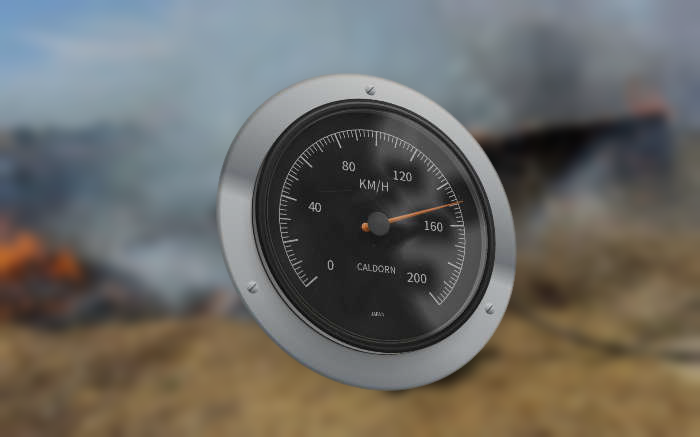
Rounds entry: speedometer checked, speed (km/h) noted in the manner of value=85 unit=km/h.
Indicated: value=150 unit=km/h
